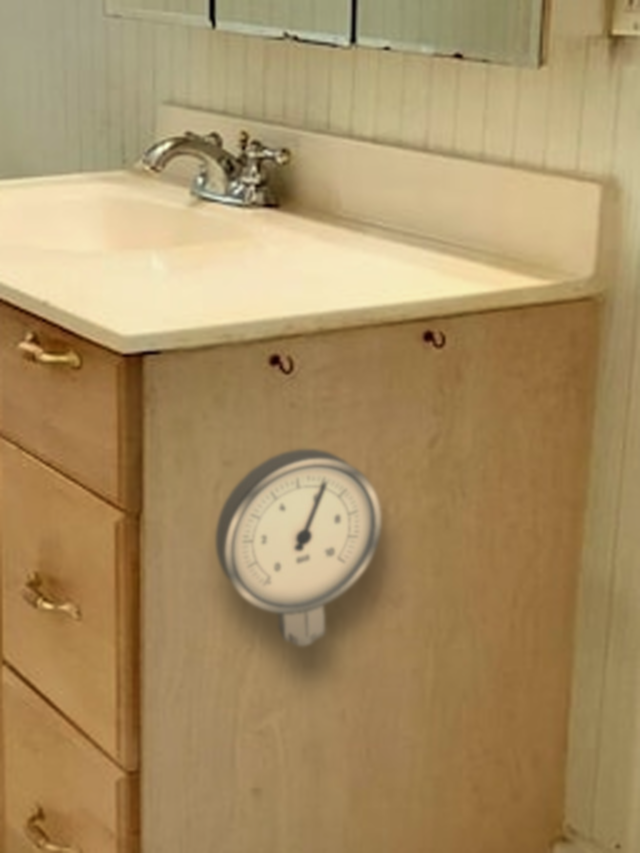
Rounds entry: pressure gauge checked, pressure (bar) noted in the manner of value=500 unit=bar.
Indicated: value=6 unit=bar
